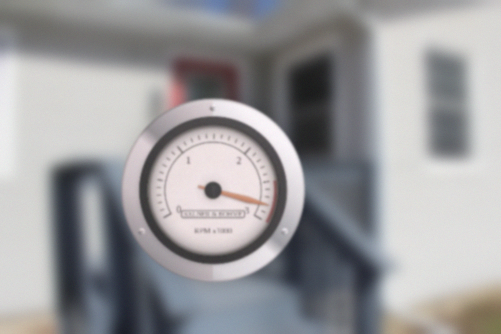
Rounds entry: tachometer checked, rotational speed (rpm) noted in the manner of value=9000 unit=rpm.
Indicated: value=2800 unit=rpm
